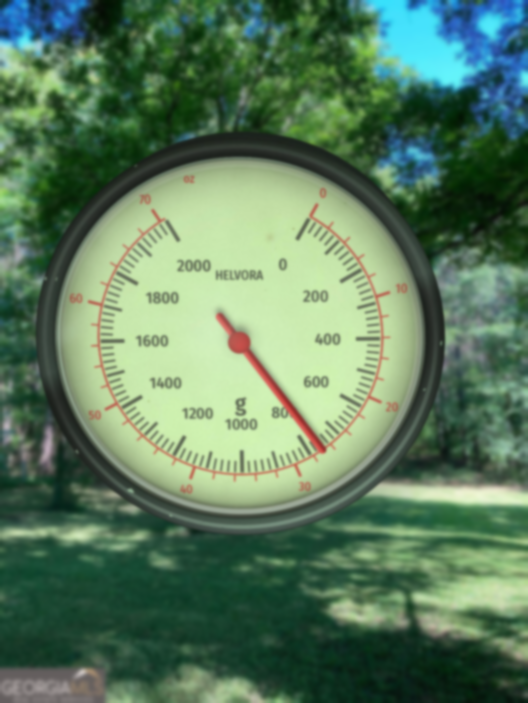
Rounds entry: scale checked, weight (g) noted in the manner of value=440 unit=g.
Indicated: value=760 unit=g
